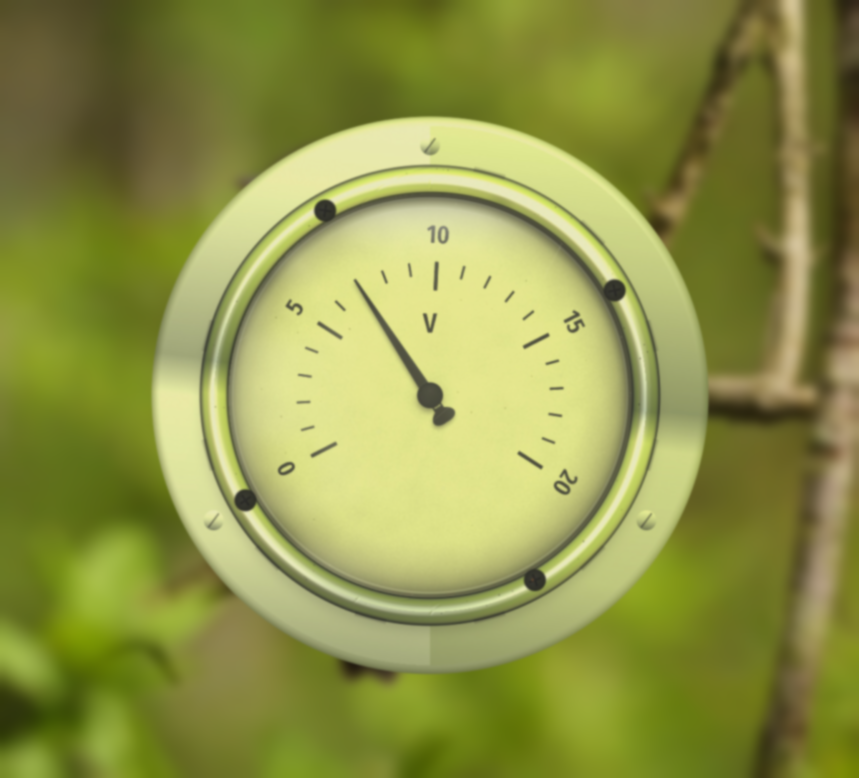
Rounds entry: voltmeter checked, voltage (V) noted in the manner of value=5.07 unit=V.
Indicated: value=7 unit=V
